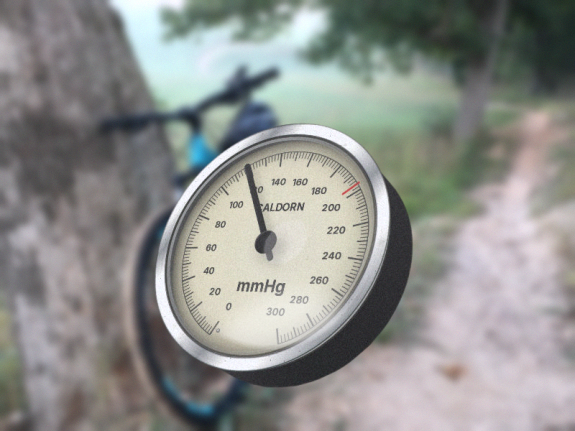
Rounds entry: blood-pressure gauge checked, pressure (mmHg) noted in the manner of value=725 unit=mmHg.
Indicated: value=120 unit=mmHg
